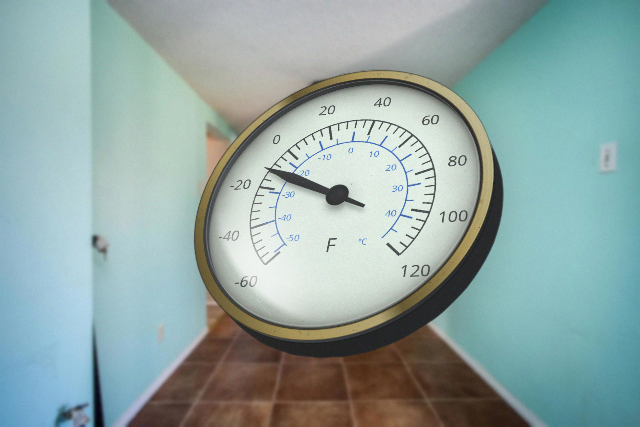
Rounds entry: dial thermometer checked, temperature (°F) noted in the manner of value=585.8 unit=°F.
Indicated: value=-12 unit=°F
